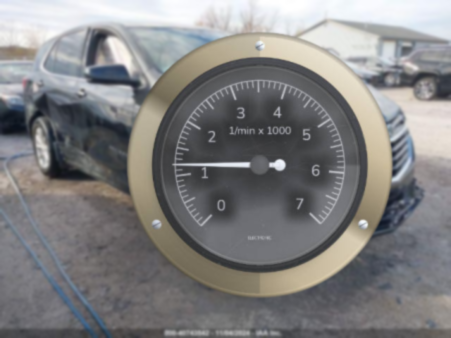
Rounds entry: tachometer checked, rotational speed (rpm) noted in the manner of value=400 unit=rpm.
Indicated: value=1200 unit=rpm
